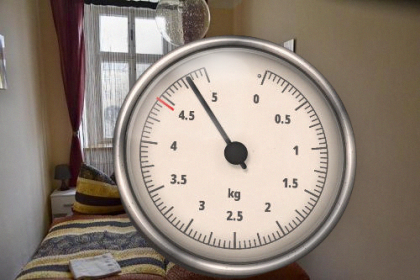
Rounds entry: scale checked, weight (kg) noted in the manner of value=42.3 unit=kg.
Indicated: value=4.8 unit=kg
